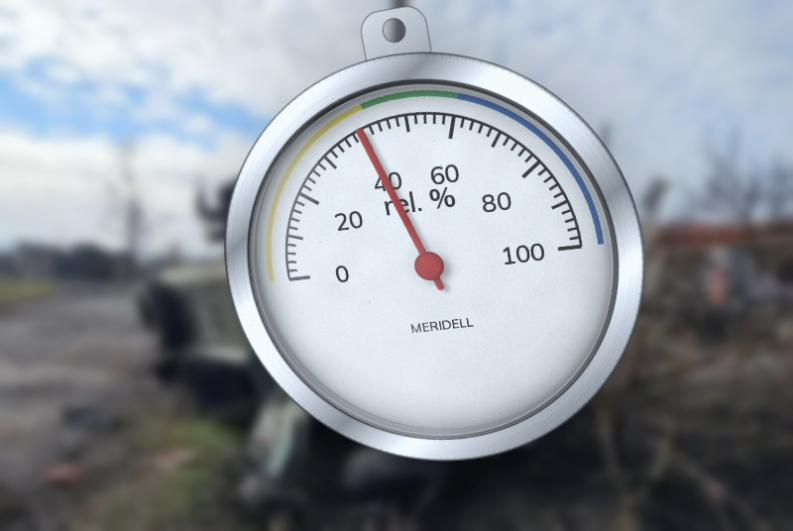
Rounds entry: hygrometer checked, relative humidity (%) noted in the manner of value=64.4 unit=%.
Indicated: value=40 unit=%
